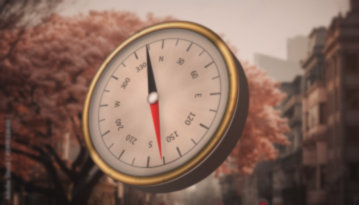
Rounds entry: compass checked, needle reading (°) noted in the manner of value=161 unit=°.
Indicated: value=165 unit=°
